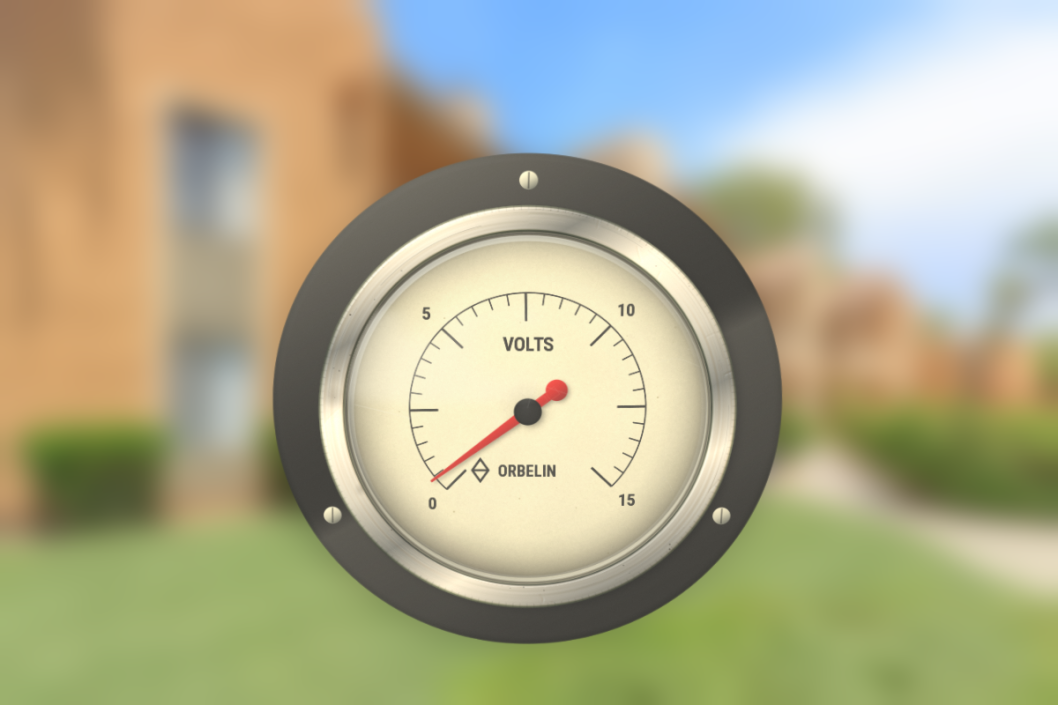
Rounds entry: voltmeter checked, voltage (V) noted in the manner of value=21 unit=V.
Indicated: value=0.5 unit=V
